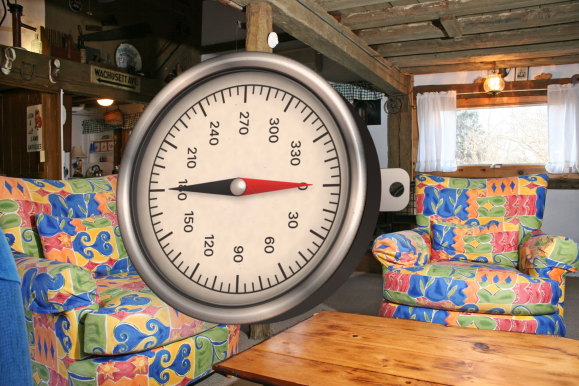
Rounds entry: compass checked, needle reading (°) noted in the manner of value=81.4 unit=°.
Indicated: value=0 unit=°
